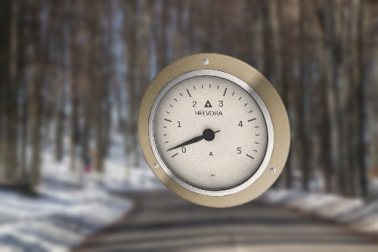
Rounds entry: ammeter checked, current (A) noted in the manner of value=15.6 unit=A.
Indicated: value=0.2 unit=A
